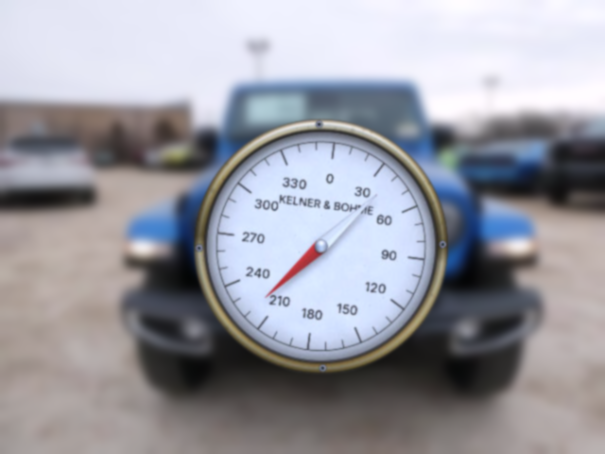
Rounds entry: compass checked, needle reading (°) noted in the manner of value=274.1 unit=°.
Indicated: value=220 unit=°
